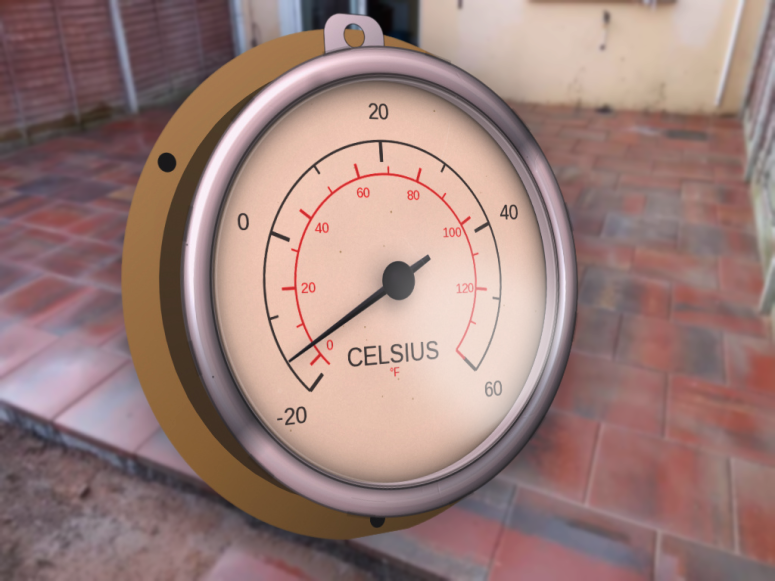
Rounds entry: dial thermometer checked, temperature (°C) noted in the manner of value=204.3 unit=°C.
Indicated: value=-15 unit=°C
